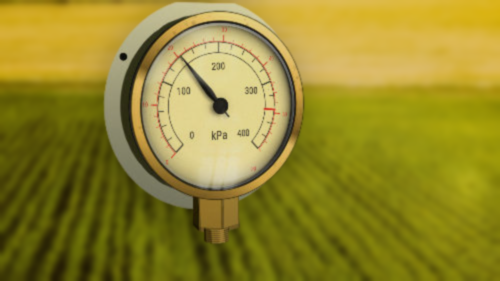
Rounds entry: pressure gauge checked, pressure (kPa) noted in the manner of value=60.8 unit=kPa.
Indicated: value=140 unit=kPa
